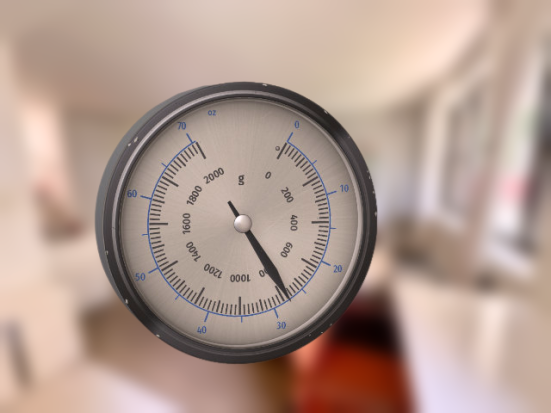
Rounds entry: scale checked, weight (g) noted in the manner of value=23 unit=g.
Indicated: value=780 unit=g
